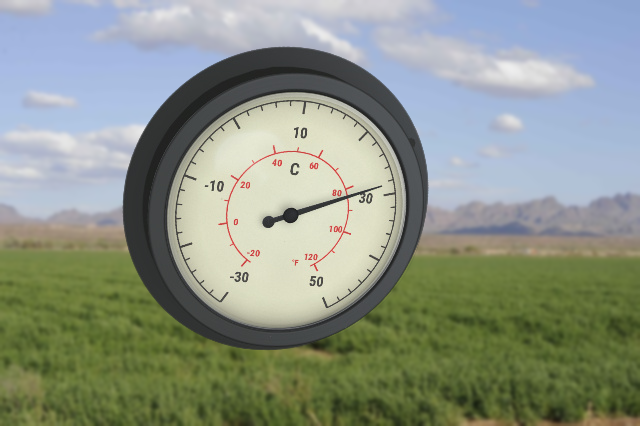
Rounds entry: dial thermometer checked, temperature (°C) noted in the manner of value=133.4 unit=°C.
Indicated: value=28 unit=°C
